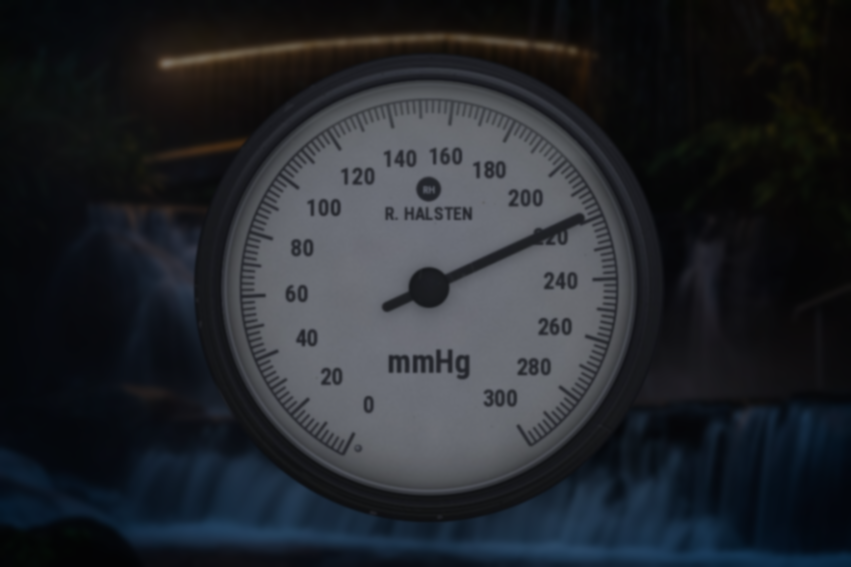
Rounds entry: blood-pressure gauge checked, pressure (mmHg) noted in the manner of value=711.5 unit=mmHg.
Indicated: value=218 unit=mmHg
